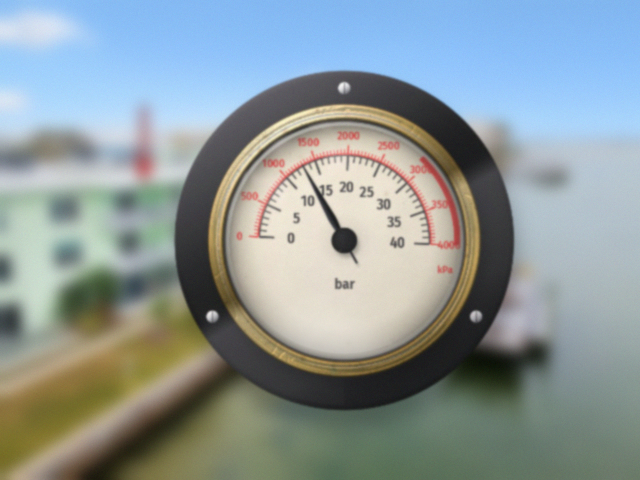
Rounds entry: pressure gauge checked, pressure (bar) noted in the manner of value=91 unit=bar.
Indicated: value=13 unit=bar
